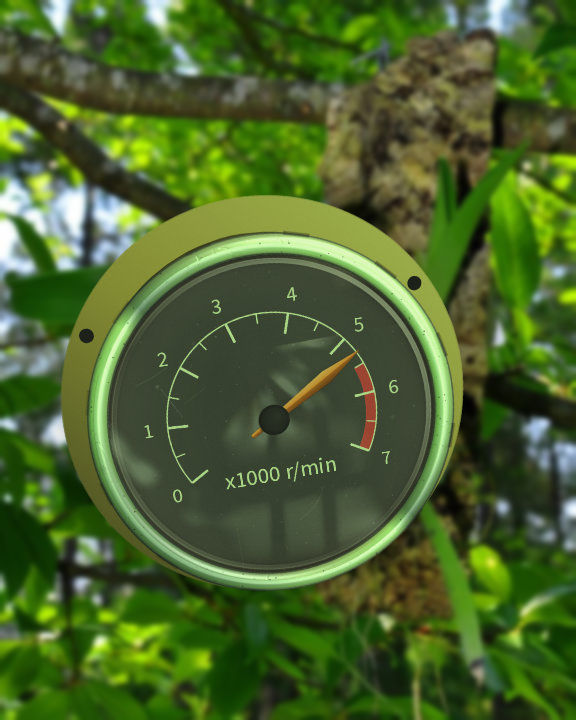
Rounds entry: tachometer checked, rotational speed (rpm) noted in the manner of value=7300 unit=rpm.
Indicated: value=5250 unit=rpm
